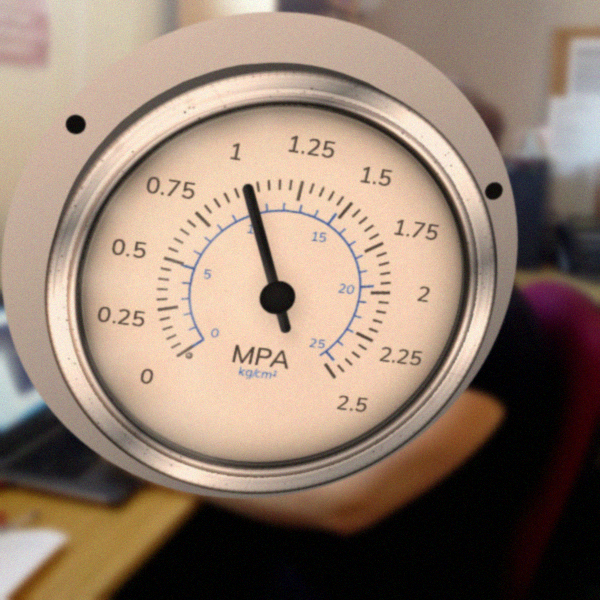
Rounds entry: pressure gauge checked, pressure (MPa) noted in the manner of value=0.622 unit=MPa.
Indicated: value=1 unit=MPa
